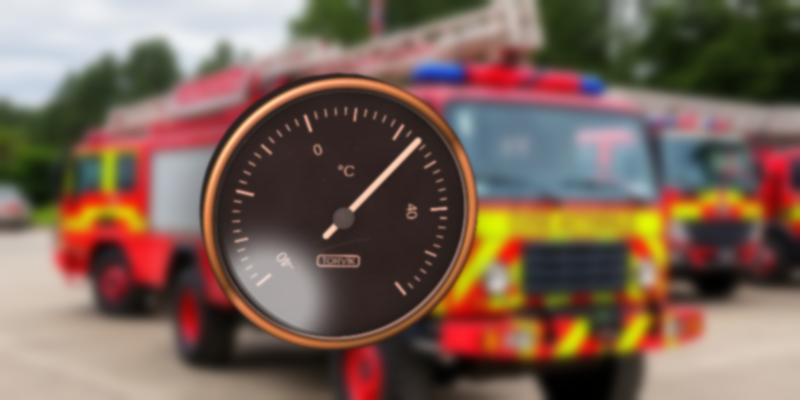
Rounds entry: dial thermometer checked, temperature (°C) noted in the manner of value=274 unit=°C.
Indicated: value=24 unit=°C
